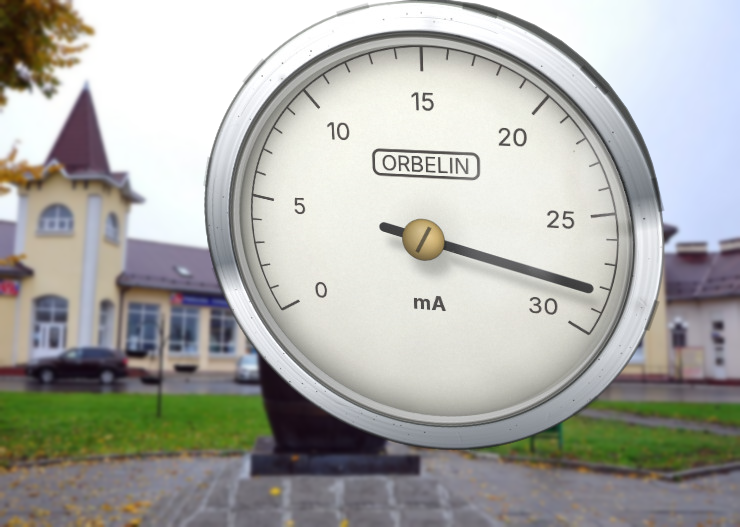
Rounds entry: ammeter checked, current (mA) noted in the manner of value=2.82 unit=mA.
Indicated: value=28 unit=mA
